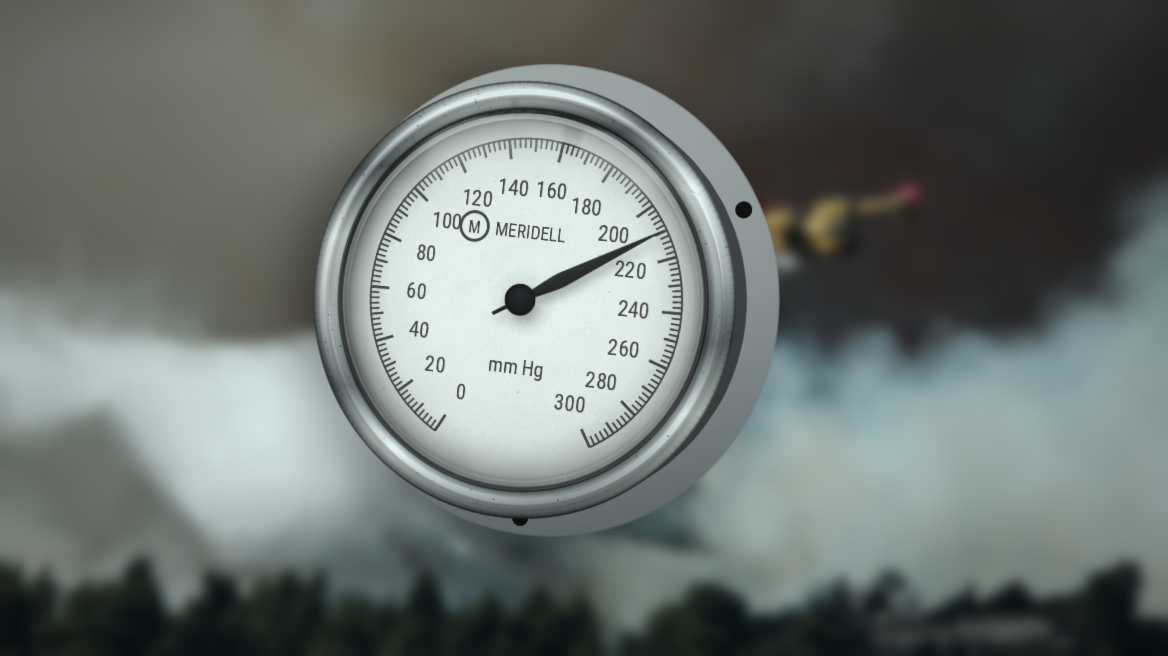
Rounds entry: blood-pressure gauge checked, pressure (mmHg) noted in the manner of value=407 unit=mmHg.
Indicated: value=210 unit=mmHg
